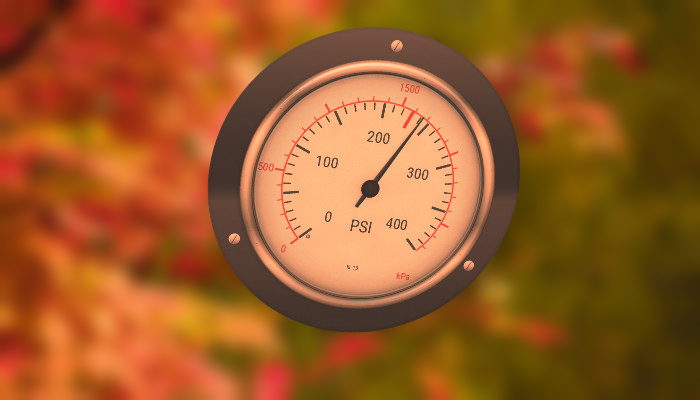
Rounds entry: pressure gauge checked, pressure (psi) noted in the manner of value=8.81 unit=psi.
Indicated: value=240 unit=psi
